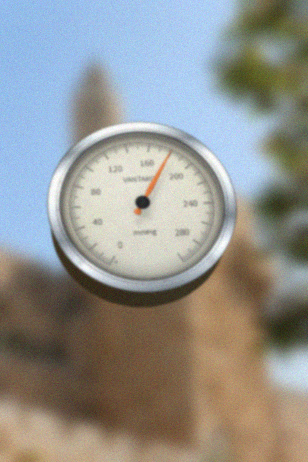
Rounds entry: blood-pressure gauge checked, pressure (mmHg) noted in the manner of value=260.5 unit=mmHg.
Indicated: value=180 unit=mmHg
